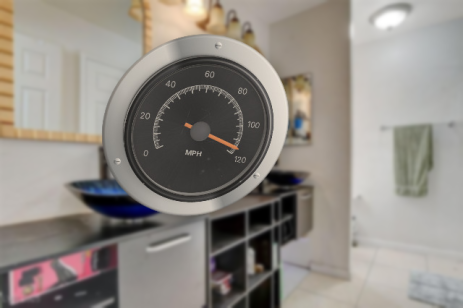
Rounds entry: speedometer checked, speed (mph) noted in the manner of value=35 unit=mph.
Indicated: value=115 unit=mph
